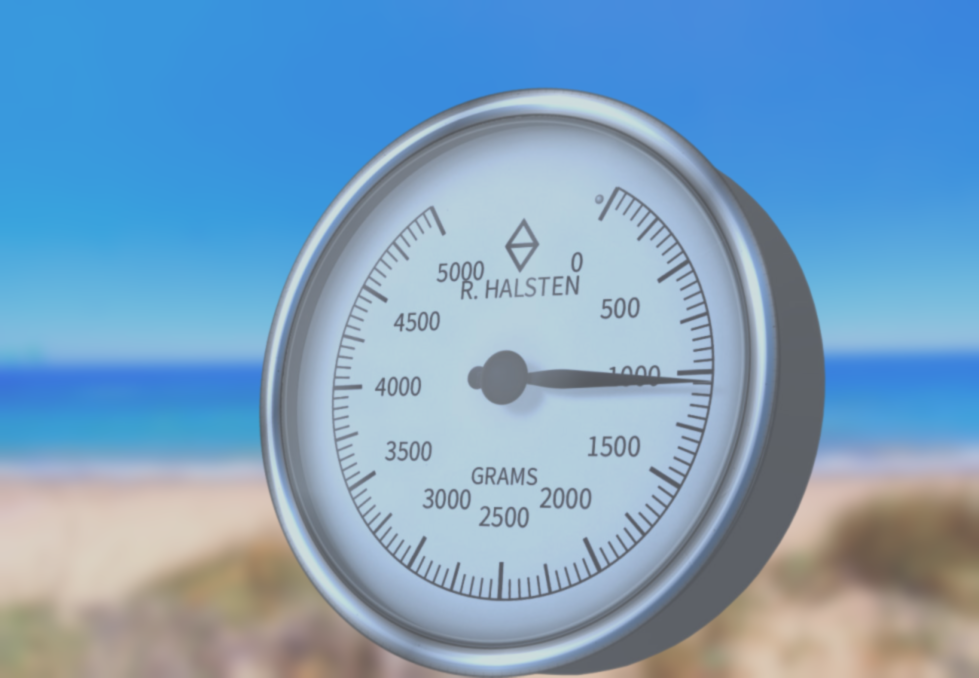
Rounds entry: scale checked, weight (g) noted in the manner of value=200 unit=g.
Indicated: value=1050 unit=g
